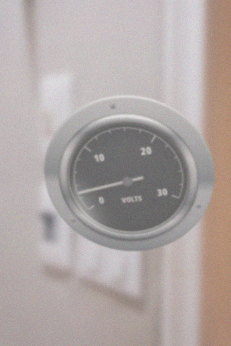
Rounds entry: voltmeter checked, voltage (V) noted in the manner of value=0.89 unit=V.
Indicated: value=3 unit=V
